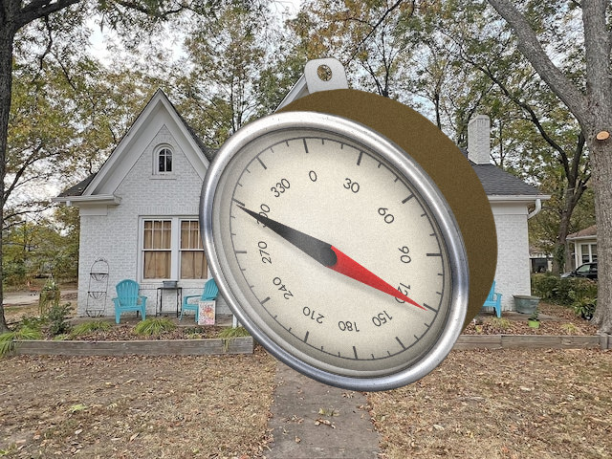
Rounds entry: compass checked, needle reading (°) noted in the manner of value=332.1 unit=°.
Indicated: value=120 unit=°
